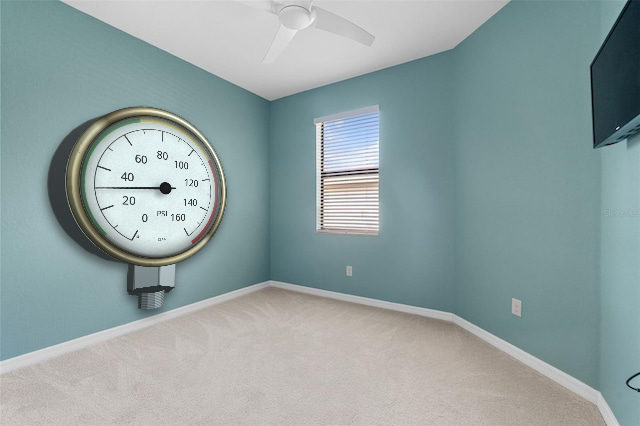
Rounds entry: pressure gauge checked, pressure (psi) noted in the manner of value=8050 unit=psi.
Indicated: value=30 unit=psi
